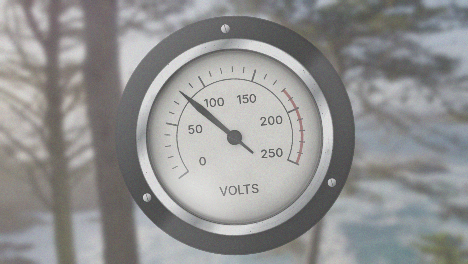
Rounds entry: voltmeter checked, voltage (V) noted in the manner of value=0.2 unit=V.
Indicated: value=80 unit=V
